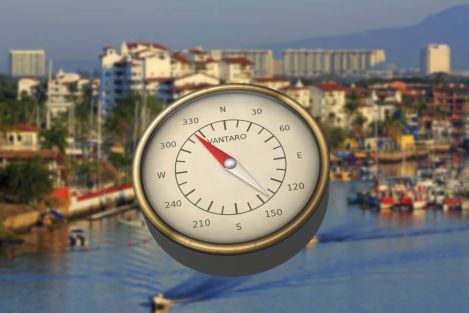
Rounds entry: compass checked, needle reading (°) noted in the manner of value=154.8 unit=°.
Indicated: value=322.5 unit=°
